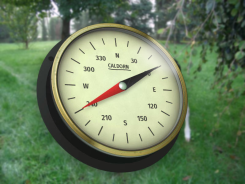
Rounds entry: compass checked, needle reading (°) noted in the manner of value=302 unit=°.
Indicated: value=240 unit=°
